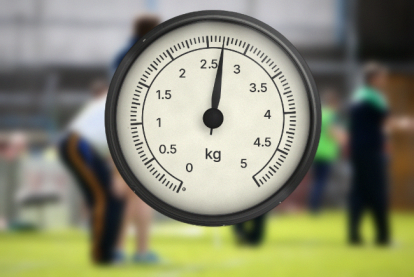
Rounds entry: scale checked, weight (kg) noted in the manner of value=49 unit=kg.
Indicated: value=2.7 unit=kg
